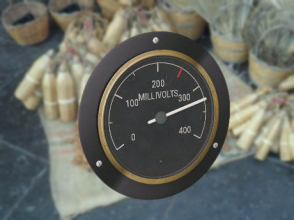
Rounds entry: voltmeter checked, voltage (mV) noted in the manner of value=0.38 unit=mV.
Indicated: value=325 unit=mV
